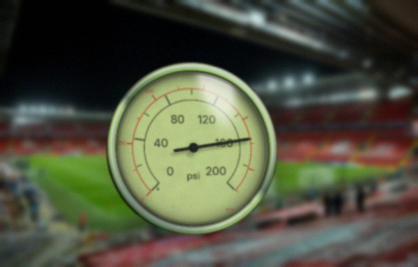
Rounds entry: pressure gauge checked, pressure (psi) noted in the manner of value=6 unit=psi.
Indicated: value=160 unit=psi
